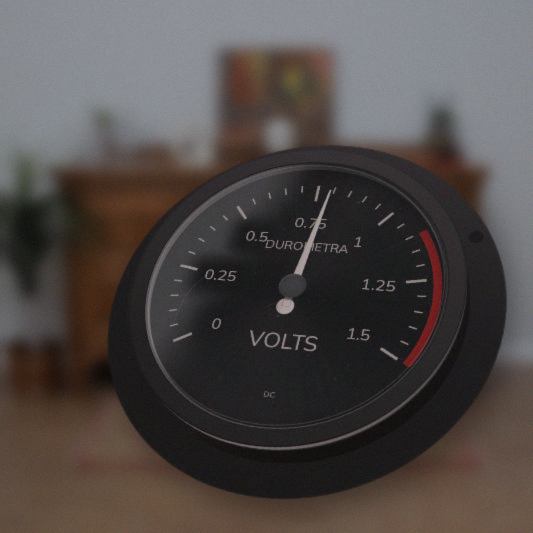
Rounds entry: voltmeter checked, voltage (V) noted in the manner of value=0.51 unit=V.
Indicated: value=0.8 unit=V
